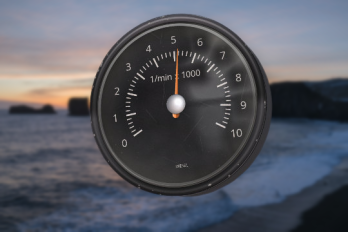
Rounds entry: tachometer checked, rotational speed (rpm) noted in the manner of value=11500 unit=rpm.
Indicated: value=5200 unit=rpm
